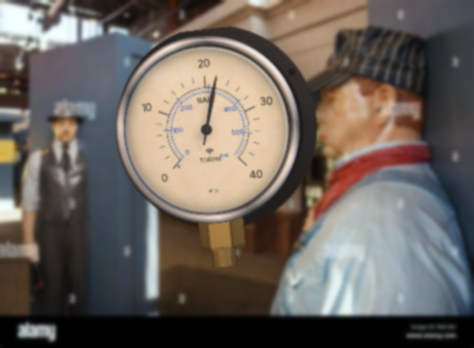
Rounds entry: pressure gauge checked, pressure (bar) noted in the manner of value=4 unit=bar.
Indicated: value=22 unit=bar
